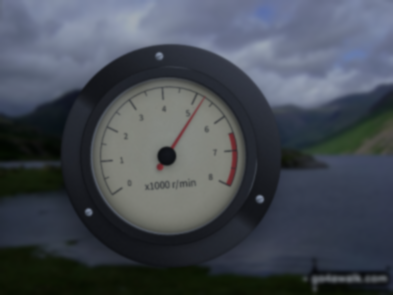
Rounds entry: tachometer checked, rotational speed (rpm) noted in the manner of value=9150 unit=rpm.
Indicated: value=5250 unit=rpm
